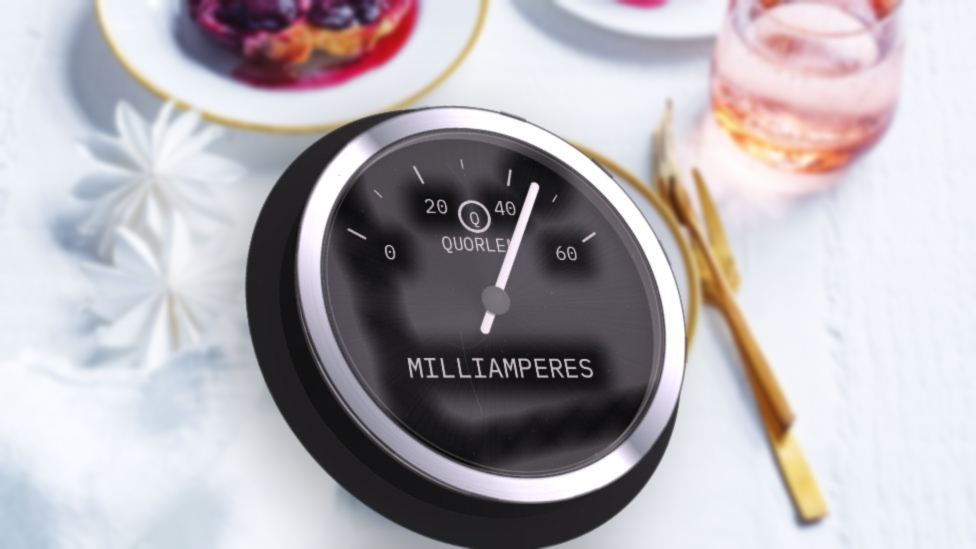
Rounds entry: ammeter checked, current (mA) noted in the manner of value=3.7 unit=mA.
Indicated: value=45 unit=mA
